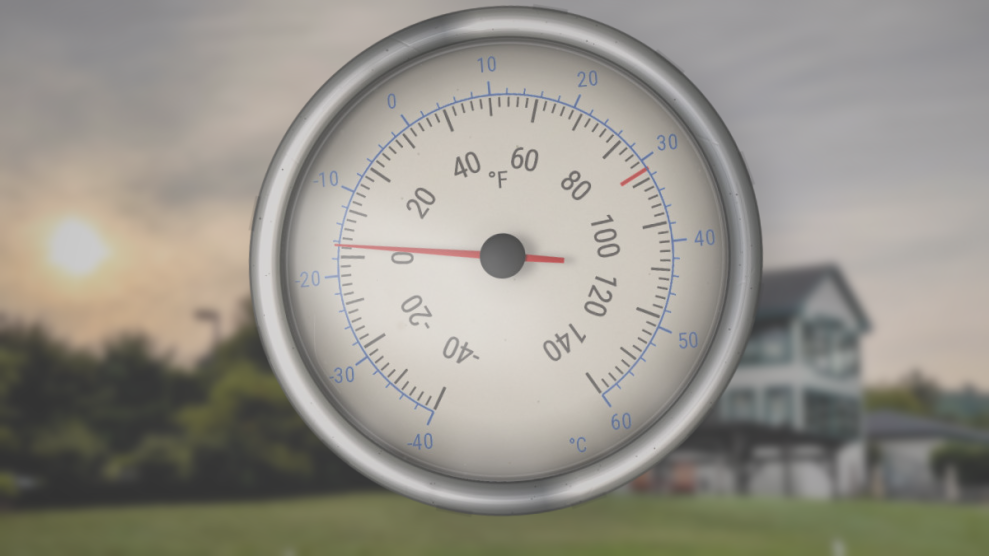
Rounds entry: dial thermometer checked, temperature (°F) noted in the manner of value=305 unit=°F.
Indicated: value=2 unit=°F
